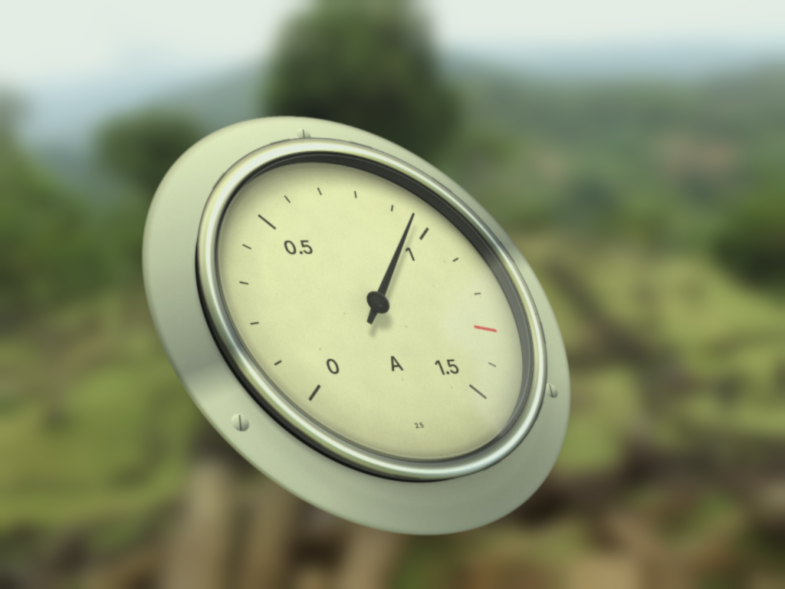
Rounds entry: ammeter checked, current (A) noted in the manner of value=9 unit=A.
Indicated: value=0.95 unit=A
